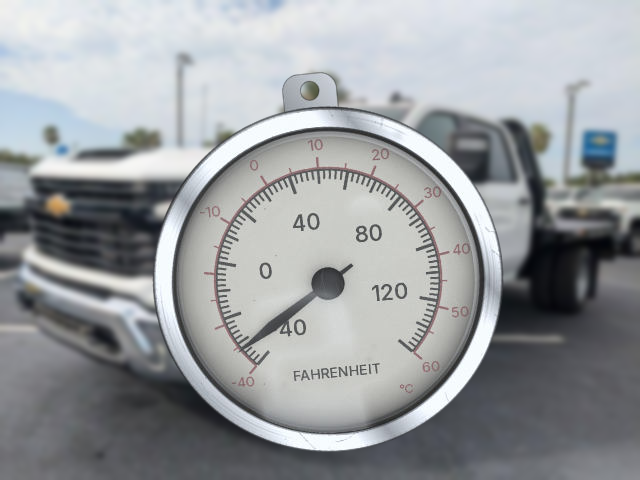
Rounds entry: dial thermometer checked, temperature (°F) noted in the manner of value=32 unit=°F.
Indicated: value=-32 unit=°F
